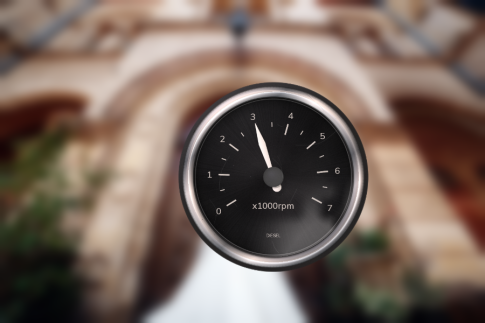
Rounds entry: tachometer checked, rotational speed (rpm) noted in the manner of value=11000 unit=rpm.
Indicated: value=3000 unit=rpm
